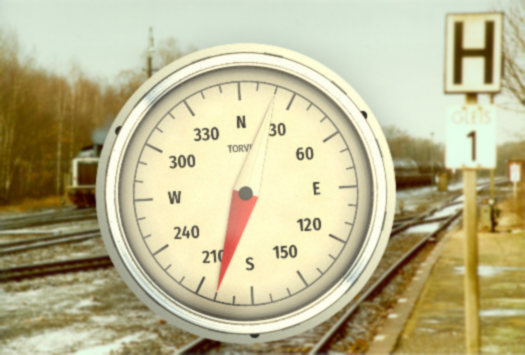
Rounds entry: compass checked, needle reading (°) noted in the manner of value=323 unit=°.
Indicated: value=200 unit=°
